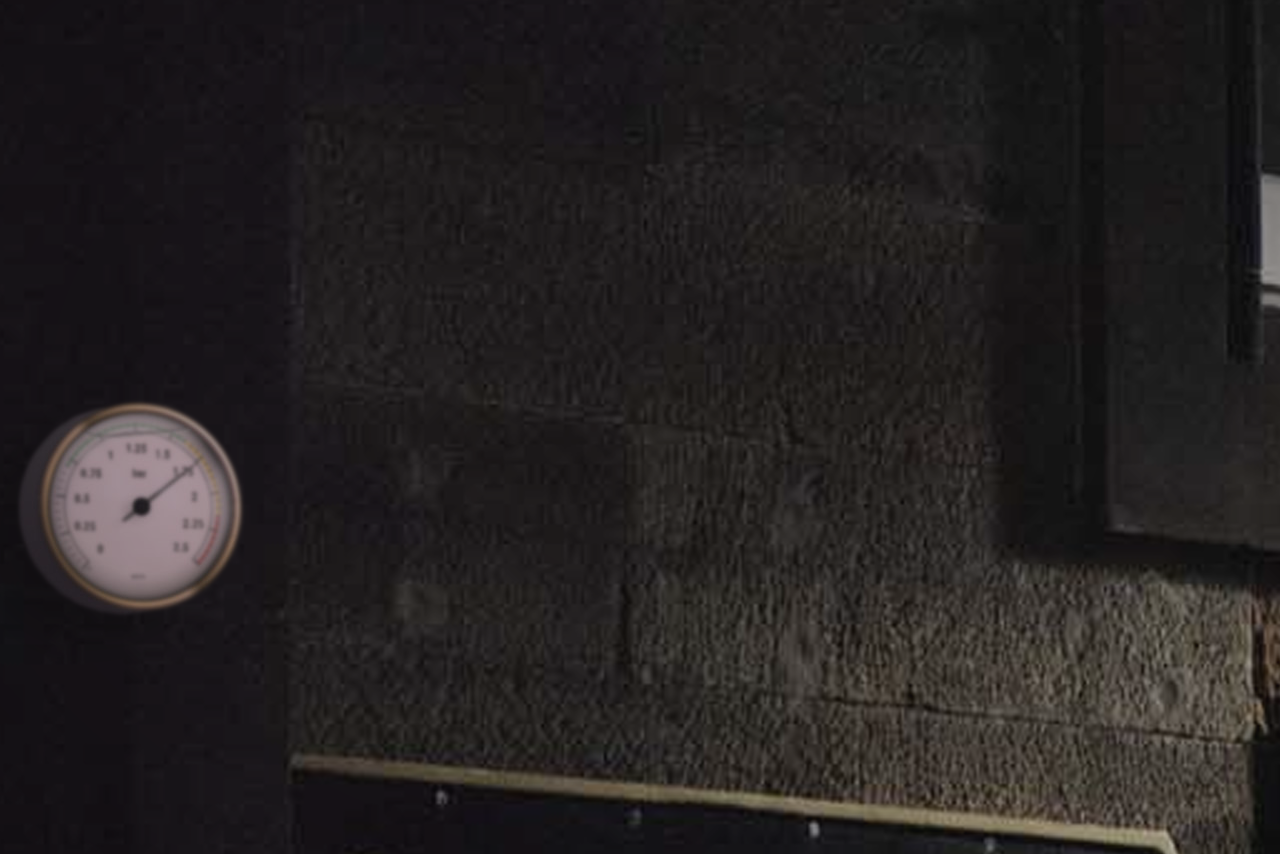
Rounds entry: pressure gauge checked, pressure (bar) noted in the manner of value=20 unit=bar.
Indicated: value=1.75 unit=bar
